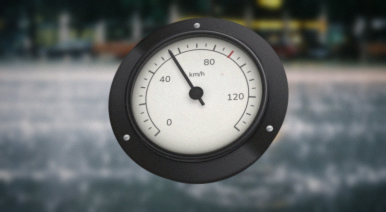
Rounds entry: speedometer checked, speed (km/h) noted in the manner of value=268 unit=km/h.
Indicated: value=55 unit=km/h
